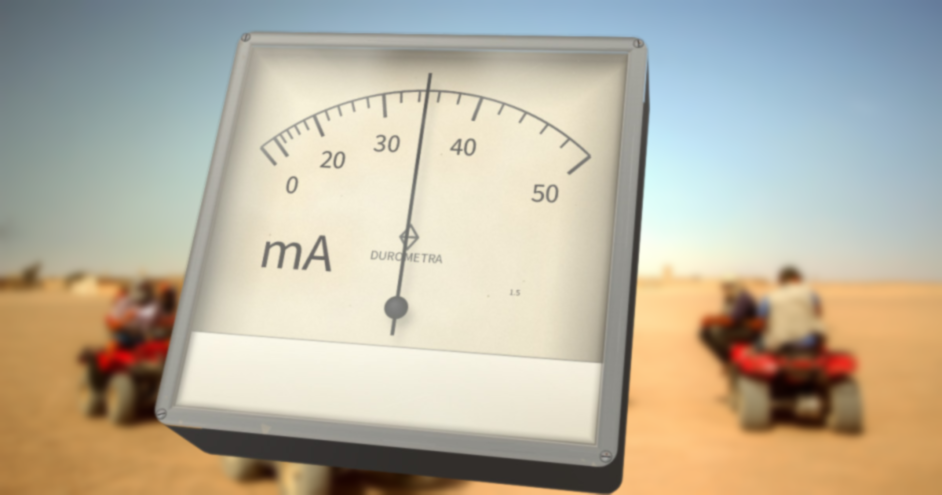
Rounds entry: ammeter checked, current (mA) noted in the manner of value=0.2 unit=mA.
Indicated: value=35 unit=mA
